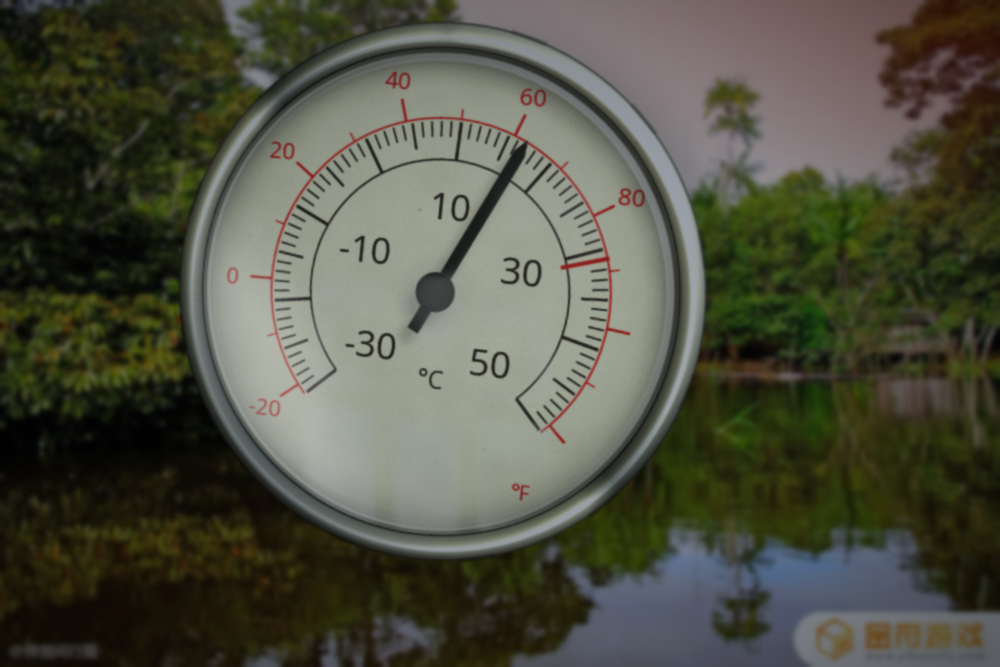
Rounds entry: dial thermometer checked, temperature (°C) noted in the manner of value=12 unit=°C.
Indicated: value=17 unit=°C
